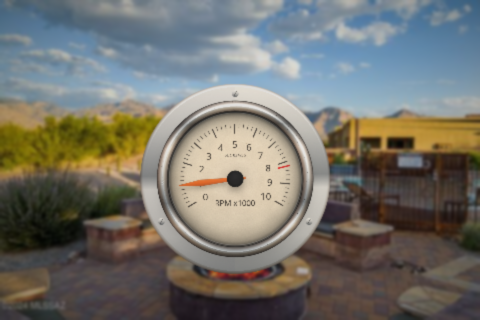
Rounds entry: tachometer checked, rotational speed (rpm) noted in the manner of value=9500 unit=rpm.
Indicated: value=1000 unit=rpm
